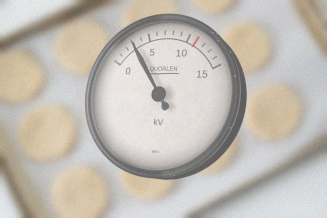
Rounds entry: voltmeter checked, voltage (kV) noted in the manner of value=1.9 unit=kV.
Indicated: value=3 unit=kV
